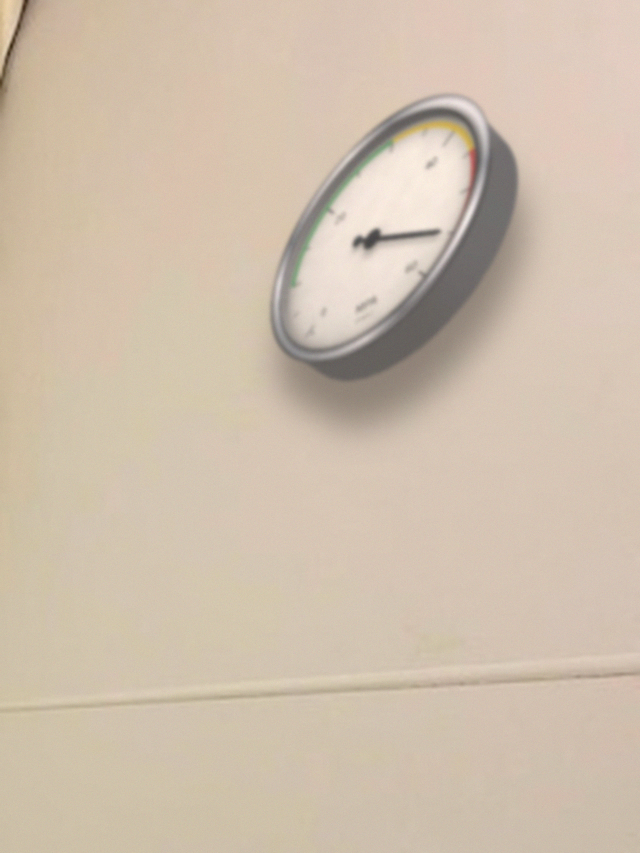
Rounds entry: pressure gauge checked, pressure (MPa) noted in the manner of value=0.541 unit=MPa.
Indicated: value=55 unit=MPa
